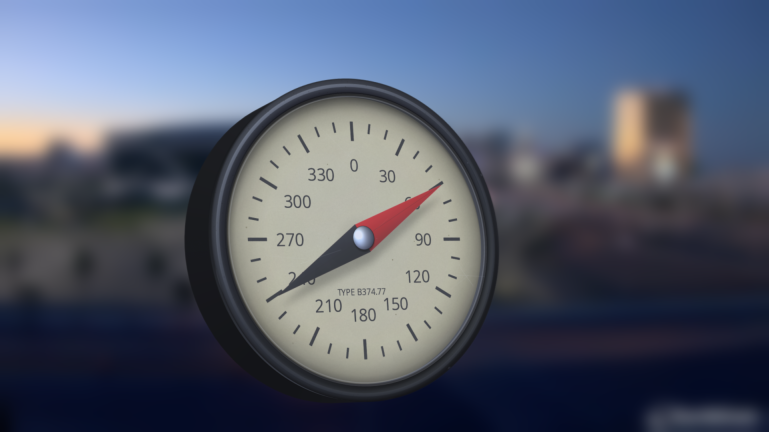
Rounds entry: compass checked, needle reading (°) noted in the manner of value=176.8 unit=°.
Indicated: value=60 unit=°
